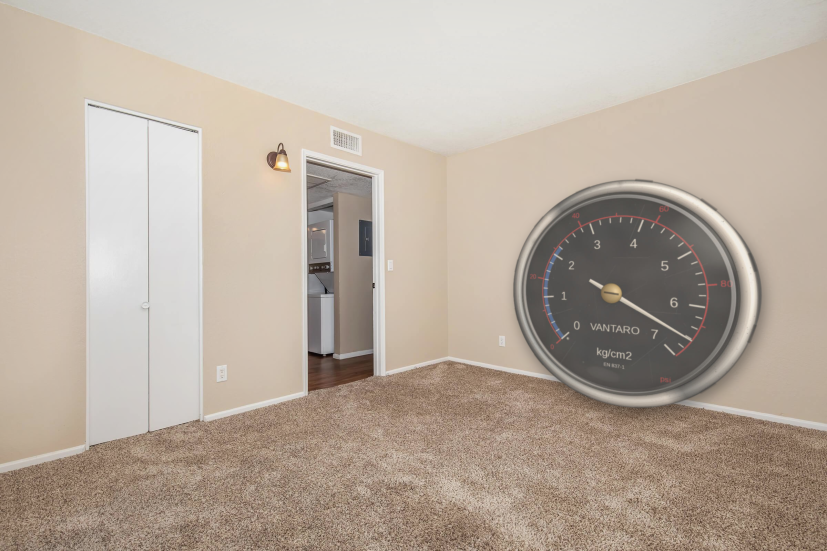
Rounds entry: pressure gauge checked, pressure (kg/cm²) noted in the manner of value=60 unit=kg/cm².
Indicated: value=6.6 unit=kg/cm²
